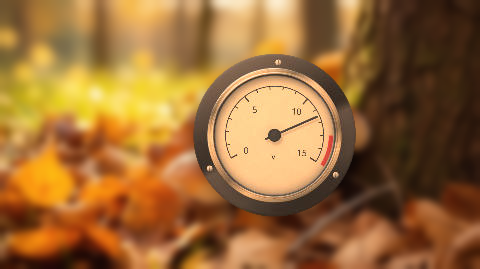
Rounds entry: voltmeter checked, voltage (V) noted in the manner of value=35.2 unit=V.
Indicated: value=11.5 unit=V
